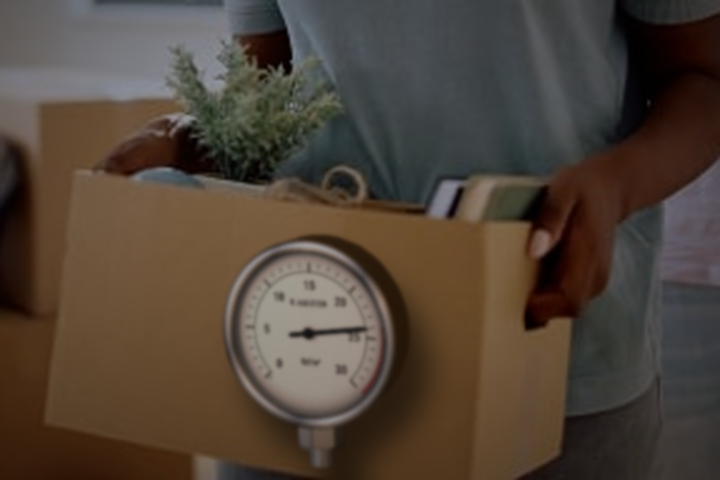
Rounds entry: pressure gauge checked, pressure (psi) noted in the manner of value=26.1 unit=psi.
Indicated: value=24 unit=psi
